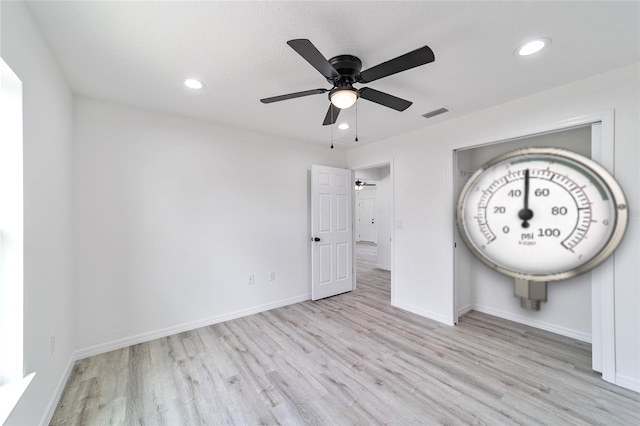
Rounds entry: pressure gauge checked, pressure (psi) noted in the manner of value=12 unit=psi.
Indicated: value=50 unit=psi
